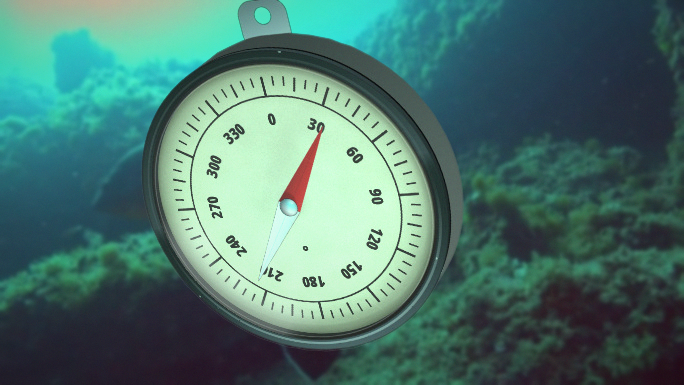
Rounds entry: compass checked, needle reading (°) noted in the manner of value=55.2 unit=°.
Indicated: value=35 unit=°
